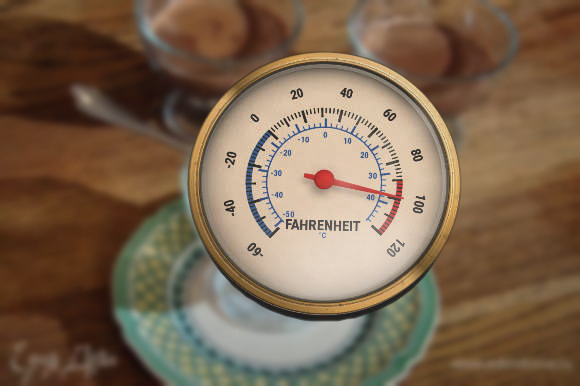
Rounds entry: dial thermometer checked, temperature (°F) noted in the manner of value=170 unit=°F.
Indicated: value=100 unit=°F
